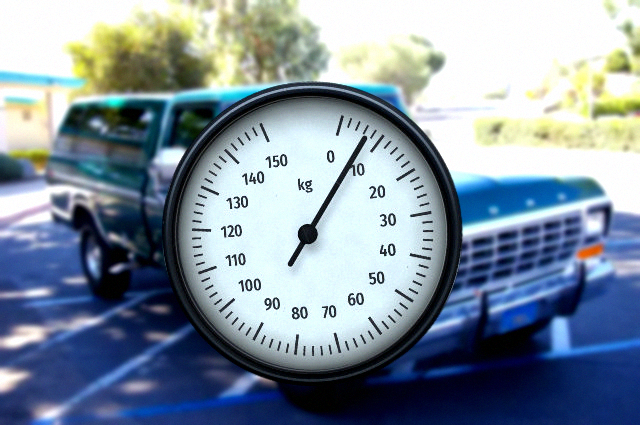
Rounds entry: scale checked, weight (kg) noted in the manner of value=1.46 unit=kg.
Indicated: value=7 unit=kg
